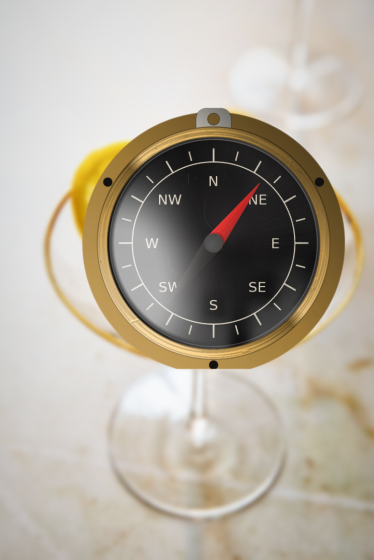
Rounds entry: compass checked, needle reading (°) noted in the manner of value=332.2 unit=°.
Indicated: value=37.5 unit=°
